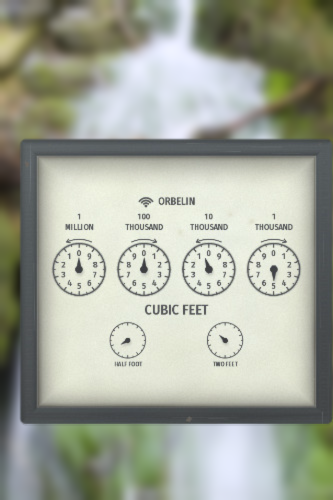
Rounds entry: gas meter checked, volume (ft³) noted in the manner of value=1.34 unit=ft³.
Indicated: value=500 unit=ft³
